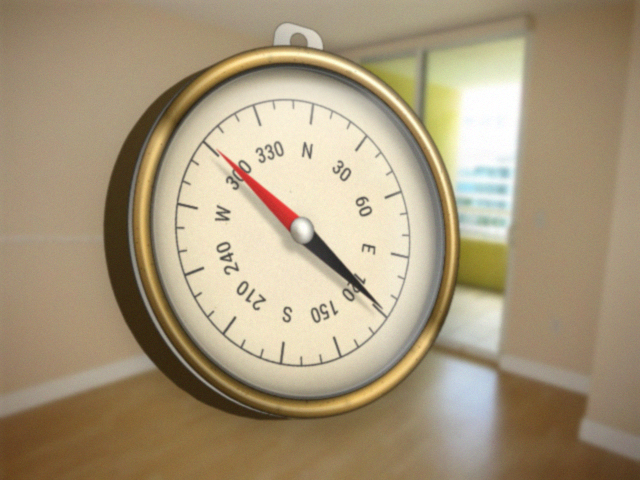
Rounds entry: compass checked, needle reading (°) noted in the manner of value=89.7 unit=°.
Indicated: value=300 unit=°
